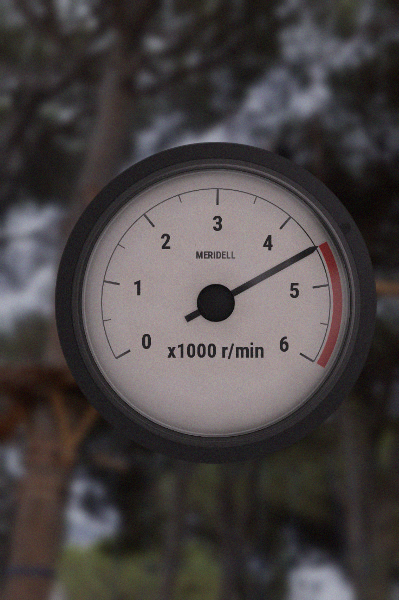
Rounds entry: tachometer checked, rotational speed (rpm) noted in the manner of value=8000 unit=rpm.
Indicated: value=4500 unit=rpm
